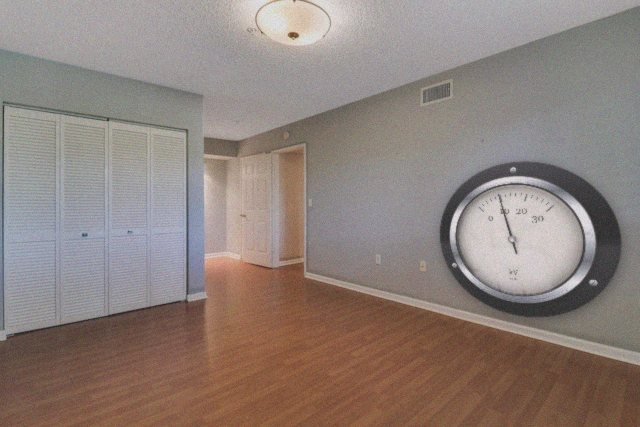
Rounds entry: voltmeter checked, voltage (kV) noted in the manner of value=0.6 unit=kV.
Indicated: value=10 unit=kV
